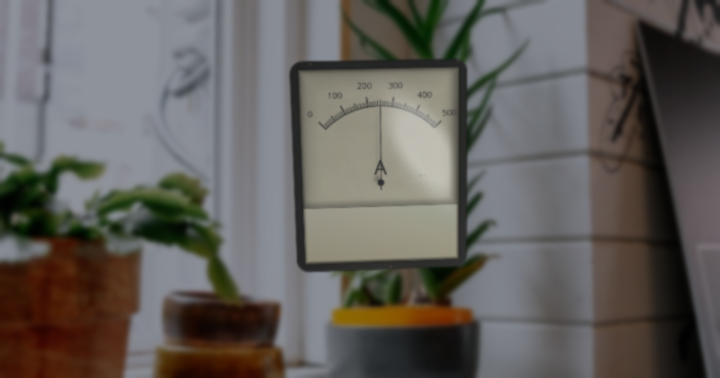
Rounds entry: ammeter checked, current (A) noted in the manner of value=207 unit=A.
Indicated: value=250 unit=A
